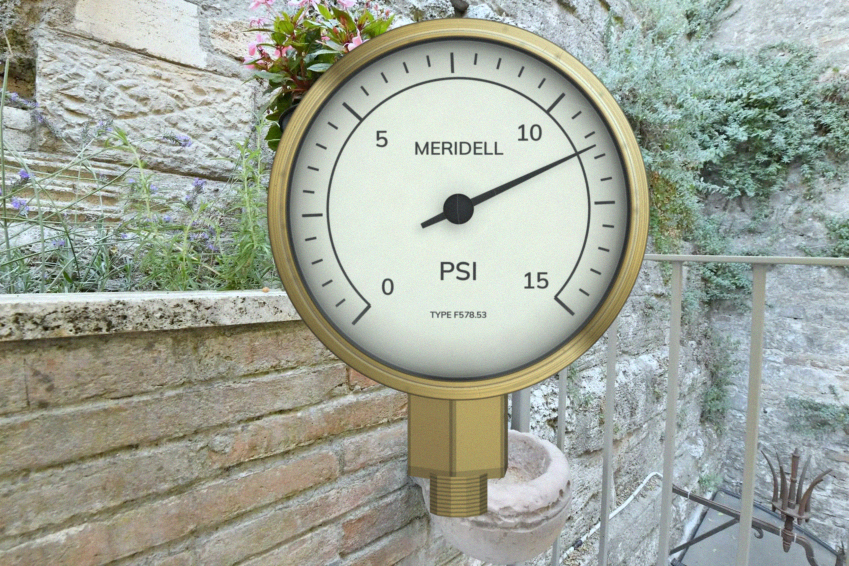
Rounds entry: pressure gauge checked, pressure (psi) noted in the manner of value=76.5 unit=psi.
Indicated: value=11.25 unit=psi
